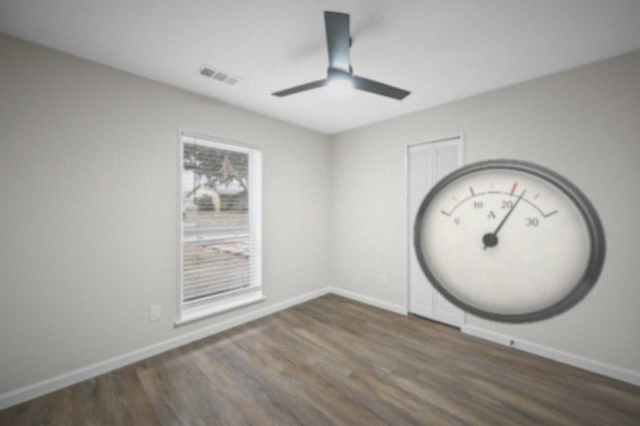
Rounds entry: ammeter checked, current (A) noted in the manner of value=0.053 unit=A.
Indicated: value=22.5 unit=A
